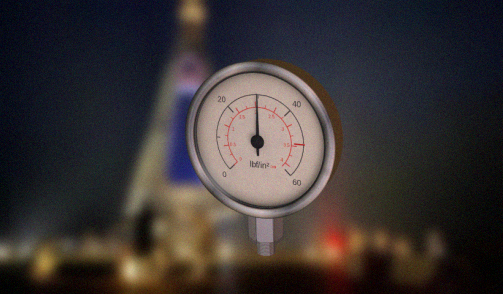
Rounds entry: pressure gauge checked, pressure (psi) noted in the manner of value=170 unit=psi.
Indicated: value=30 unit=psi
